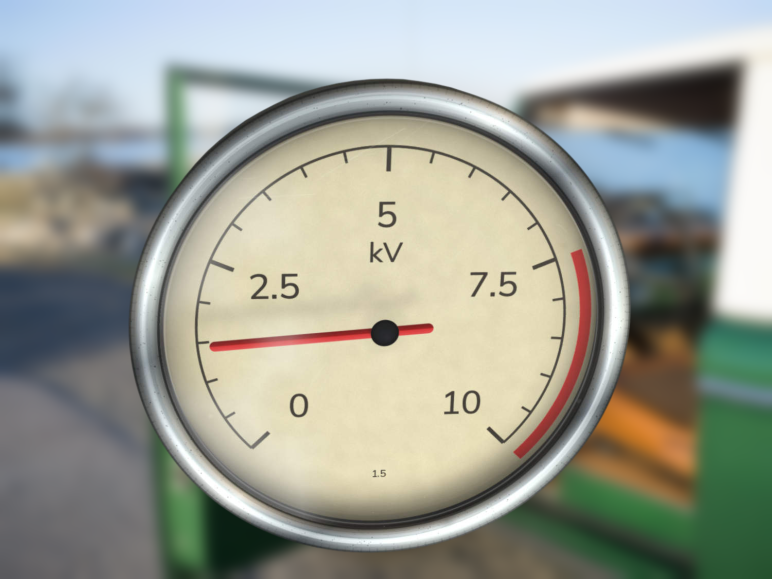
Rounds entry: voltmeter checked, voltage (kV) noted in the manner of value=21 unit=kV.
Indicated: value=1.5 unit=kV
